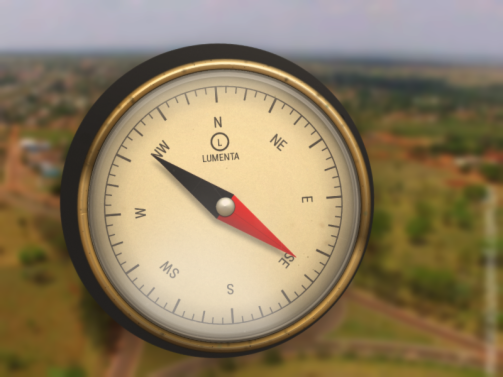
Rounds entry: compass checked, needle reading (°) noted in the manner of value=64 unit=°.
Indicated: value=130 unit=°
